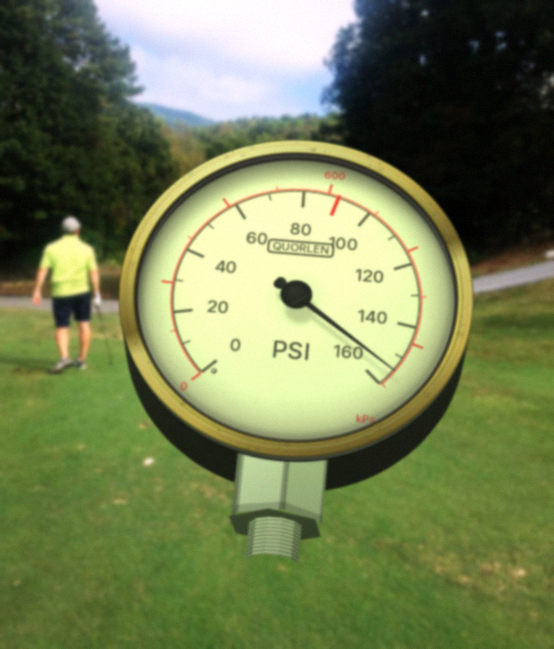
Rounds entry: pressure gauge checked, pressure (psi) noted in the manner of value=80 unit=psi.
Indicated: value=155 unit=psi
